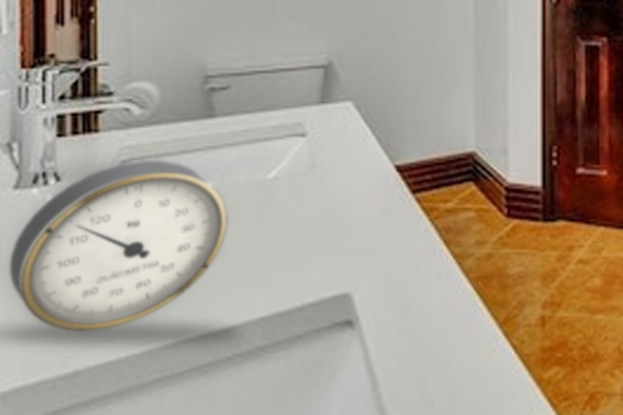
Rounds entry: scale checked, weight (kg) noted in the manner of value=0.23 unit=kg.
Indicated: value=115 unit=kg
